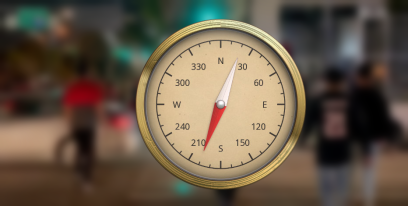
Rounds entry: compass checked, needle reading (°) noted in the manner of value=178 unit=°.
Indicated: value=200 unit=°
